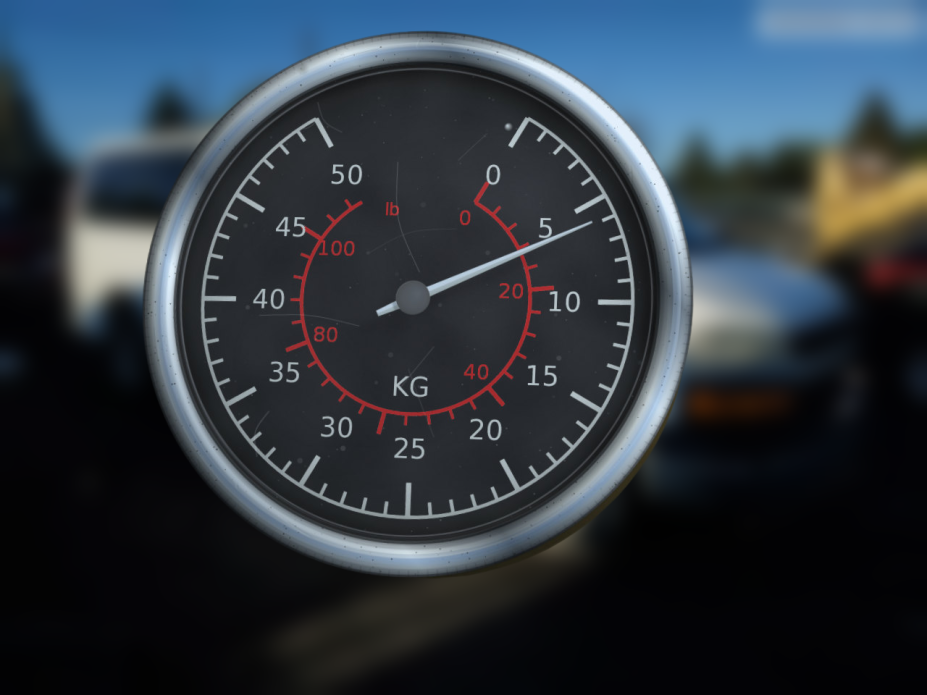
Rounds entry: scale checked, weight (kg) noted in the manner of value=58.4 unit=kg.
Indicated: value=6 unit=kg
